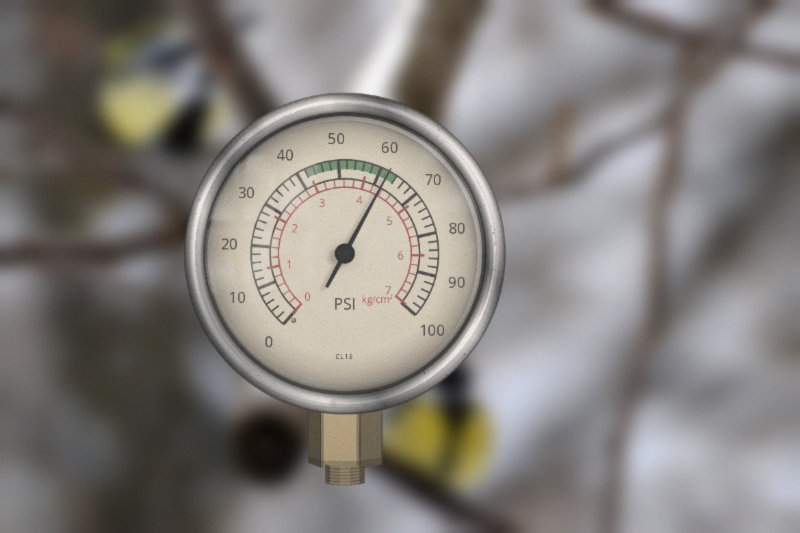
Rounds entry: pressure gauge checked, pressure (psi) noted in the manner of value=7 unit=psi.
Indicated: value=62 unit=psi
